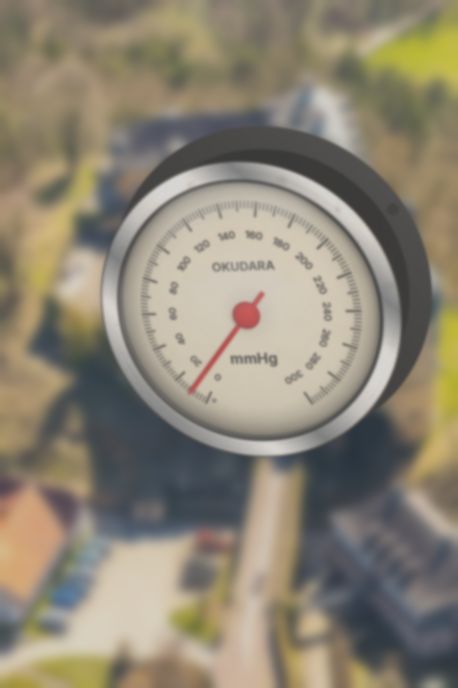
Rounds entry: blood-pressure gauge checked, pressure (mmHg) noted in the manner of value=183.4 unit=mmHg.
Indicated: value=10 unit=mmHg
